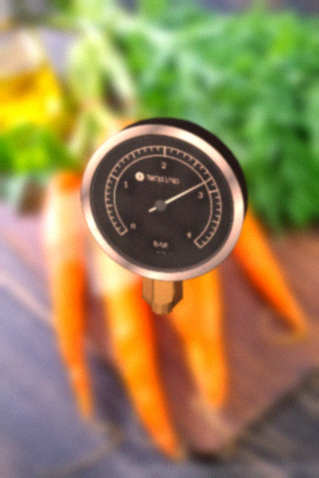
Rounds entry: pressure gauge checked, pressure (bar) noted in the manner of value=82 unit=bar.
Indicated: value=2.8 unit=bar
